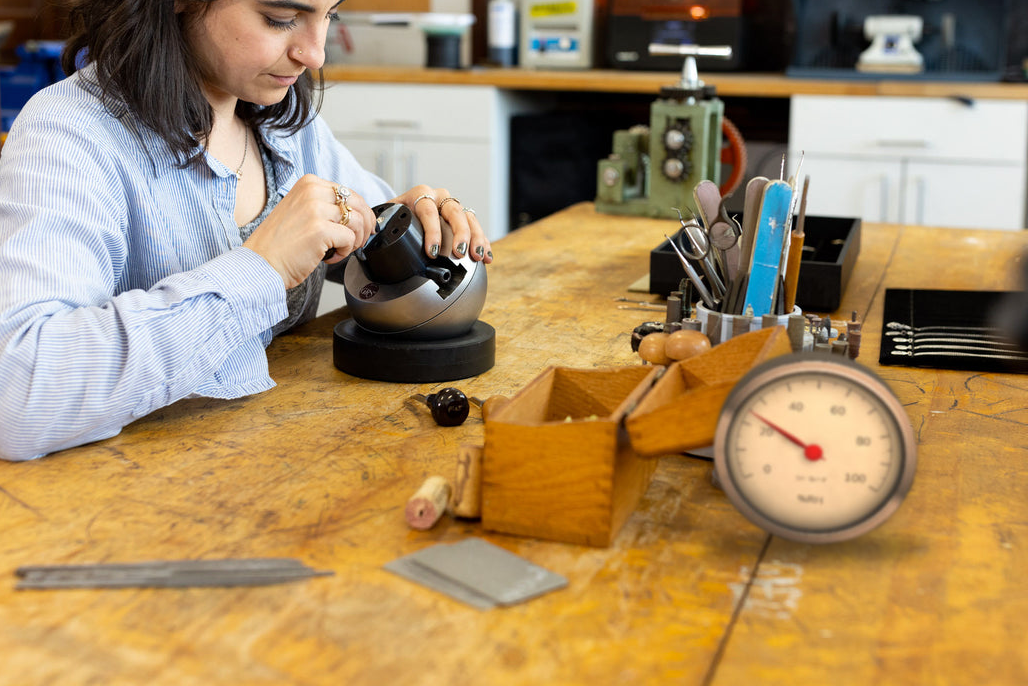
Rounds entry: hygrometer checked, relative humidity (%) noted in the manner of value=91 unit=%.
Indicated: value=25 unit=%
